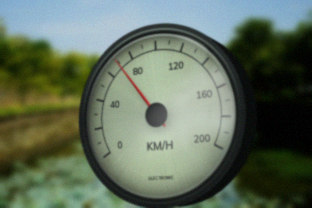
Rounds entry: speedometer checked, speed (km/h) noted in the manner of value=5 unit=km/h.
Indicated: value=70 unit=km/h
